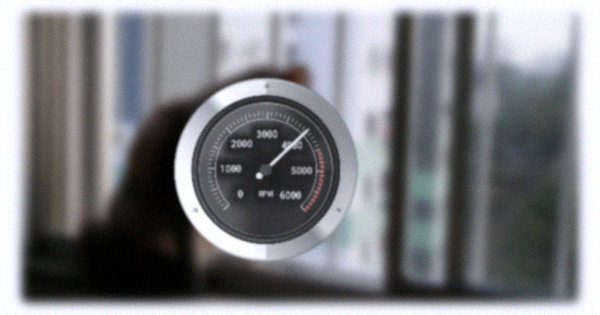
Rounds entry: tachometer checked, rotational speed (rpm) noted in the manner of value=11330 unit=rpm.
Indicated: value=4000 unit=rpm
